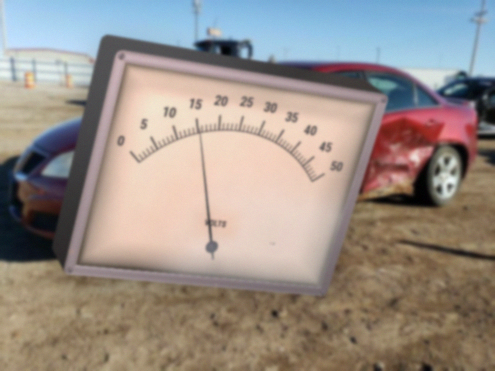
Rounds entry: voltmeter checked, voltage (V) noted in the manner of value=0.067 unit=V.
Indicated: value=15 unit=V
